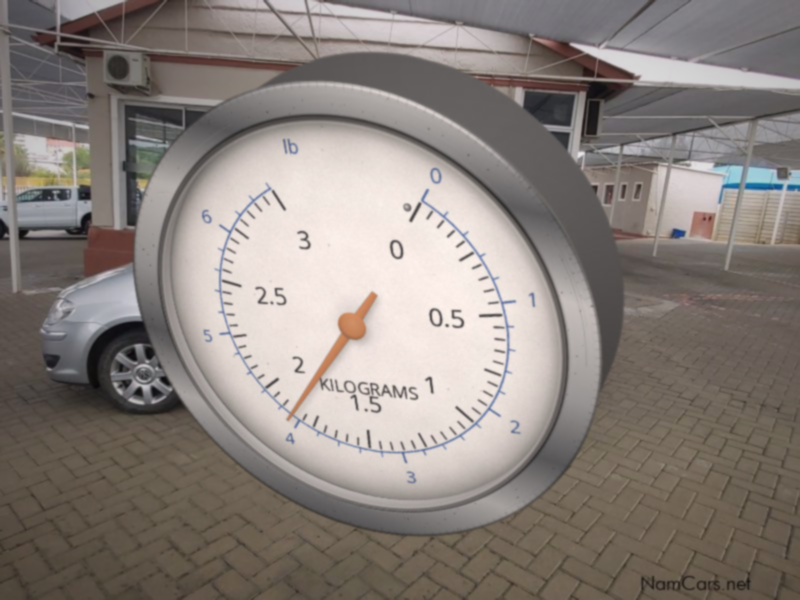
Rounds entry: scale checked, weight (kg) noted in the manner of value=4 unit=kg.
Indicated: value=1.85 unit=kg
